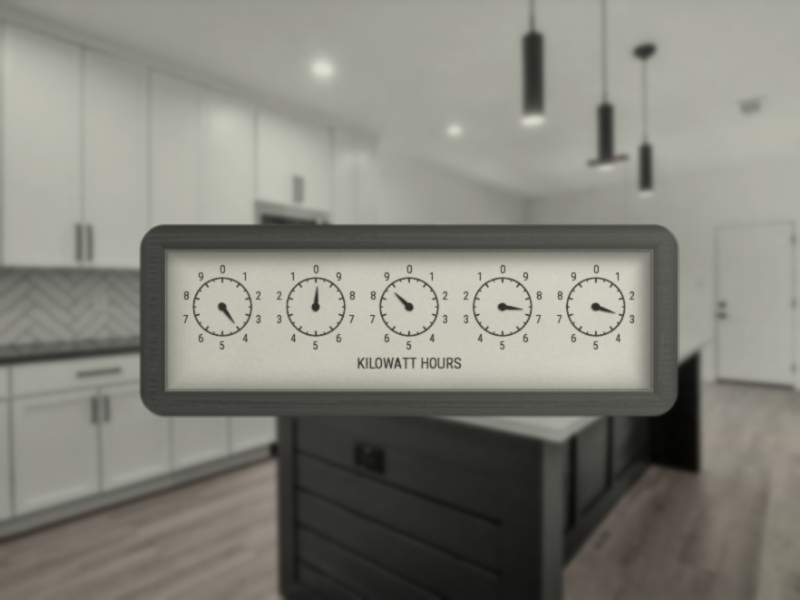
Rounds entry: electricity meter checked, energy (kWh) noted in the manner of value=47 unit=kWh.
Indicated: value=39873 unit=kWh
